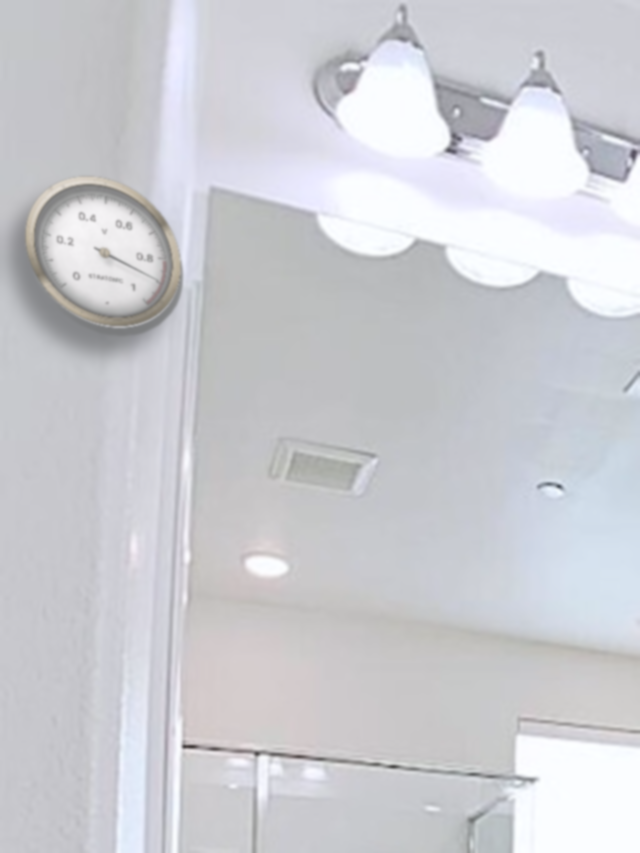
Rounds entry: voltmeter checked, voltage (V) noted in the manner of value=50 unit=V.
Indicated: value=0.9 unit=V
